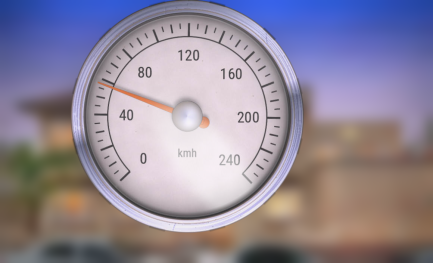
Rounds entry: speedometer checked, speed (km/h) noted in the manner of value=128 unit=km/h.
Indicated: value=57.5 unit=km/h
